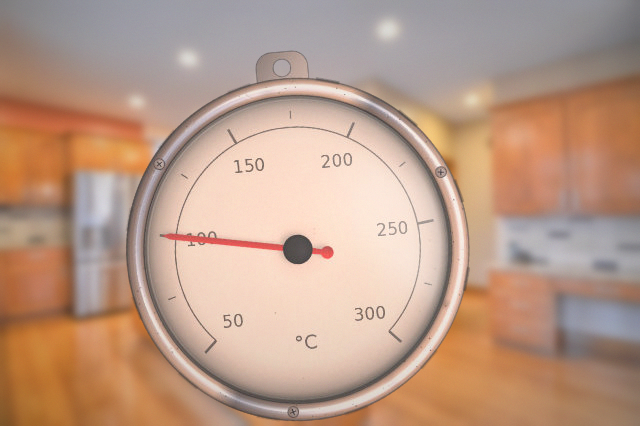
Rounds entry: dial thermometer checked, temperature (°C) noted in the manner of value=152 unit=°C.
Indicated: value=100 unit=°C
